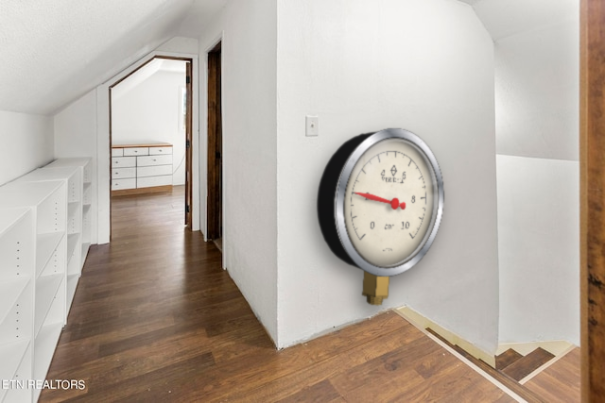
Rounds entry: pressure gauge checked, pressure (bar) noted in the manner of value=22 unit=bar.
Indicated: value=2 unit=bar
